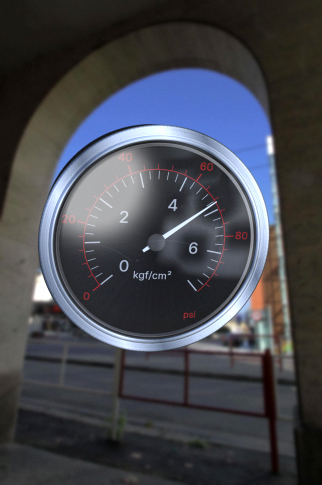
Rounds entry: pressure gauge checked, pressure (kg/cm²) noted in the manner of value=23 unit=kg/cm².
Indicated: value=4.8 unit=kg/cm²
